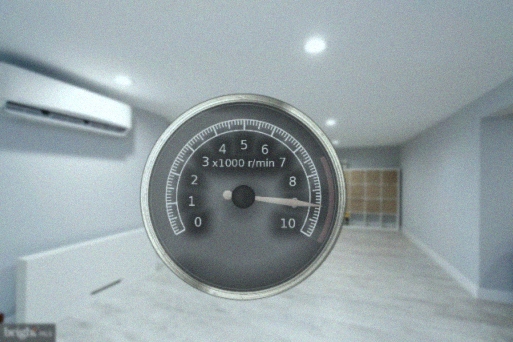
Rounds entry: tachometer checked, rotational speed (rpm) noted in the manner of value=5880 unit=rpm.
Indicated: value=9000 unit=rpm
